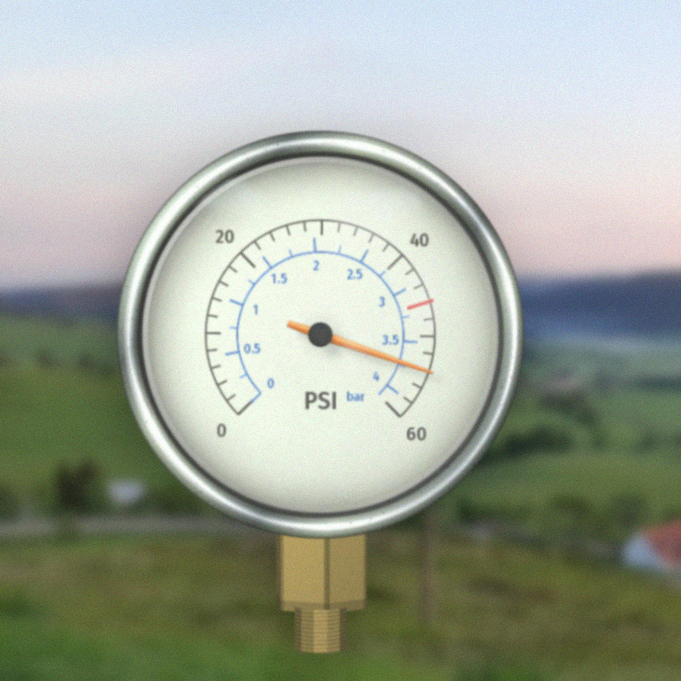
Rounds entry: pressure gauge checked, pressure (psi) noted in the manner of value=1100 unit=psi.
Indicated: value=54 unit=psi
